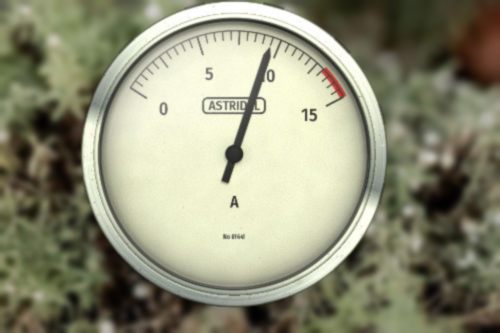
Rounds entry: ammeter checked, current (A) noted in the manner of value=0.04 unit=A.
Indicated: value=9.5 unit=A
